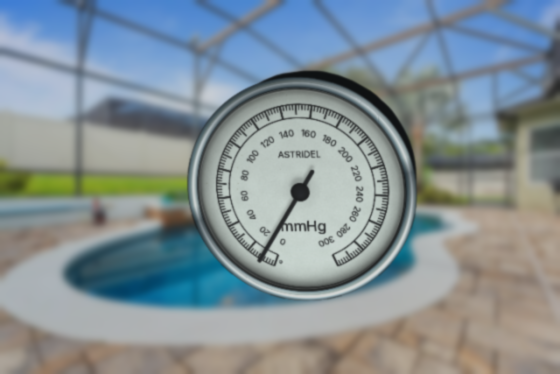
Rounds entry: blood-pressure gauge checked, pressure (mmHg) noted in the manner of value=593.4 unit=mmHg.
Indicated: value=10 unit=mmHg
